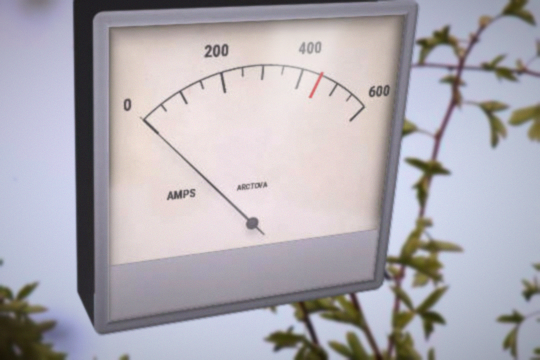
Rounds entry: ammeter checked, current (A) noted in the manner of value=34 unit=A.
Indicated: value=0 unit=A
